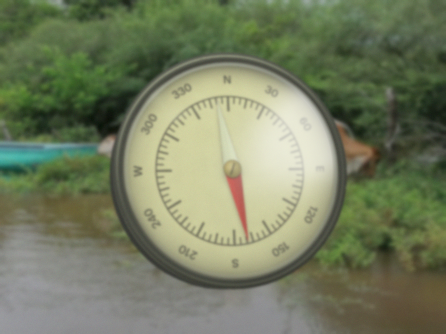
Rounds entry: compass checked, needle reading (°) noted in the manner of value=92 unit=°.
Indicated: value=170 unit=°
